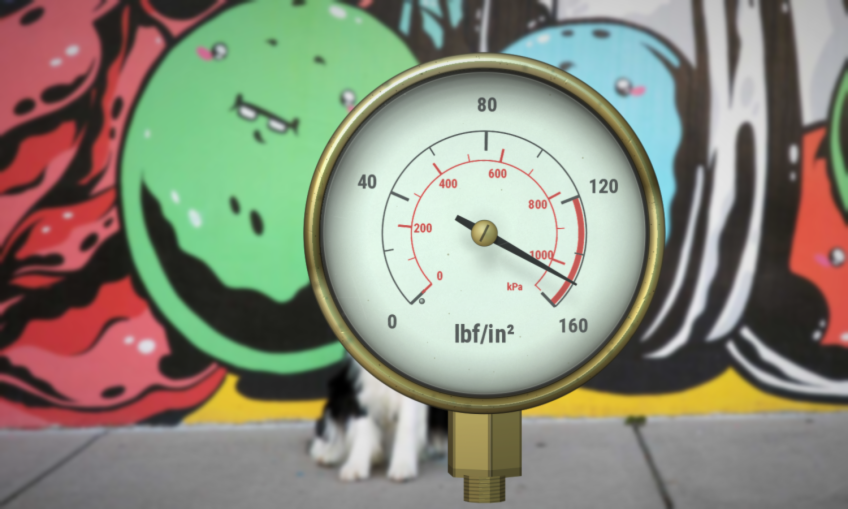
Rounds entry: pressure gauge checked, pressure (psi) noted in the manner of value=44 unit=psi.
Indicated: value=150 unit=psi
